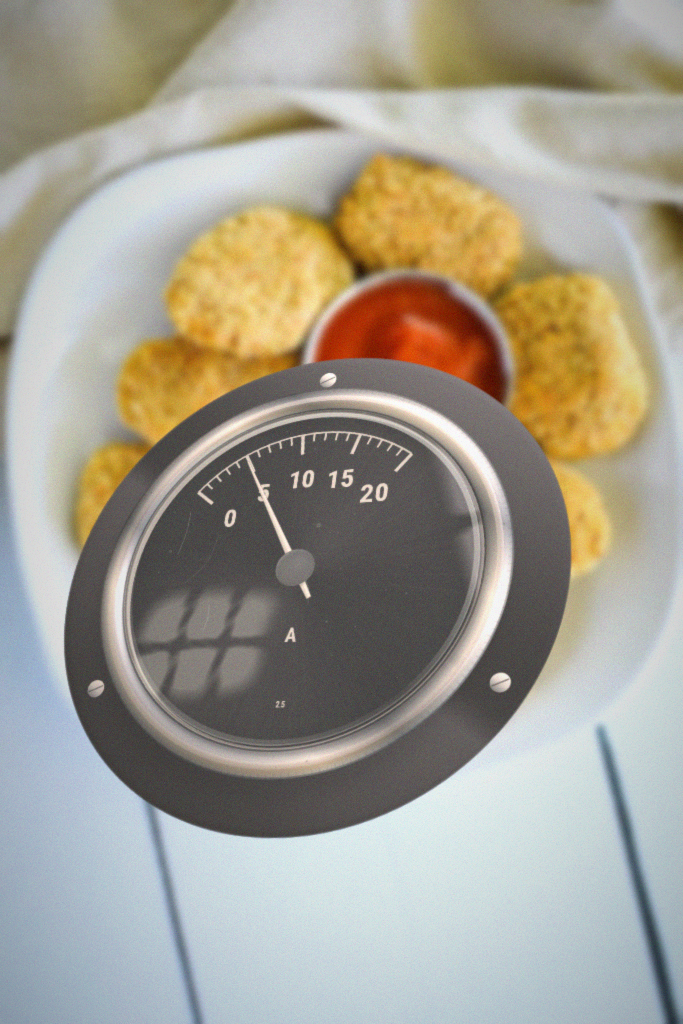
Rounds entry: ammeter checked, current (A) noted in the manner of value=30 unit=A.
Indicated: value=5 unit=A
